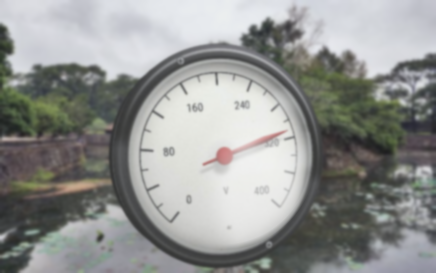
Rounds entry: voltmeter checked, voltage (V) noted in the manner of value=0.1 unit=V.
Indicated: value=310 unit=V
